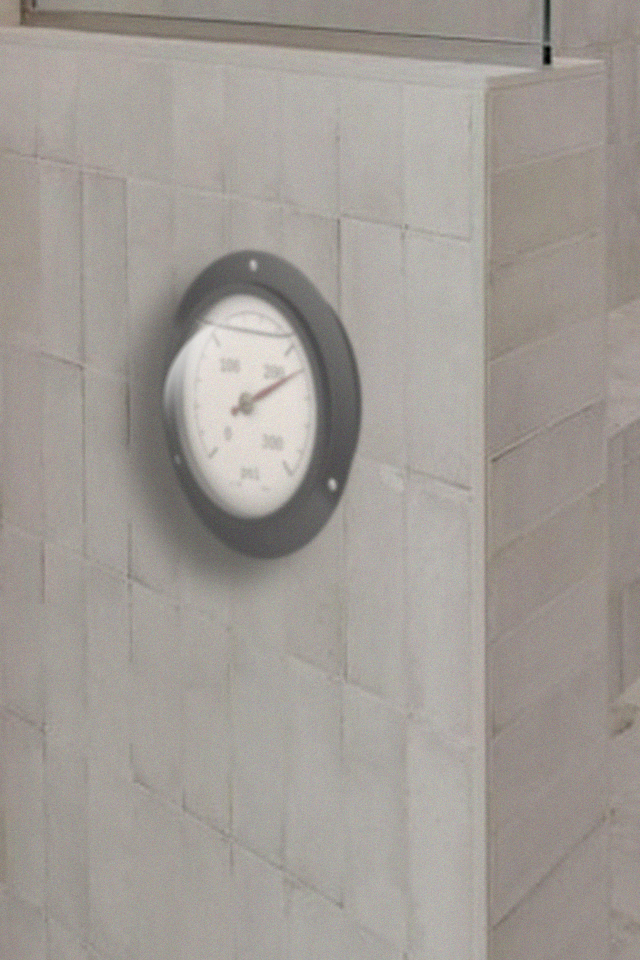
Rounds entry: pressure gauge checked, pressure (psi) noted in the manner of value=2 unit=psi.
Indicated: value=220 unit=psi
